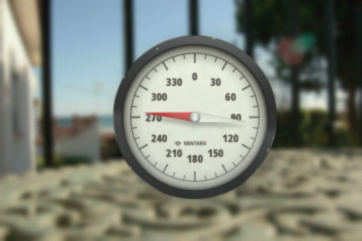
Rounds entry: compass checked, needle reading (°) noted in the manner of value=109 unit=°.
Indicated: value=275 unit=°
